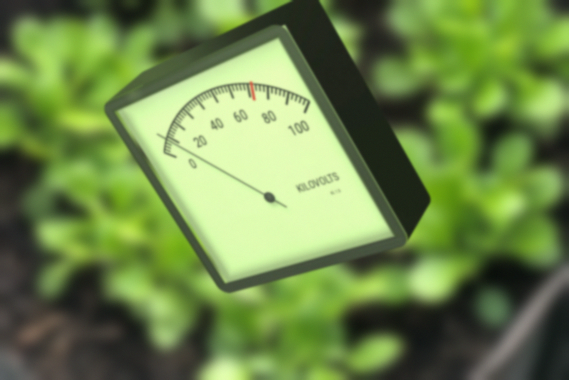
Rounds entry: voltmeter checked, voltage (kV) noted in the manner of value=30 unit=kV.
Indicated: value=10 unit=kV
